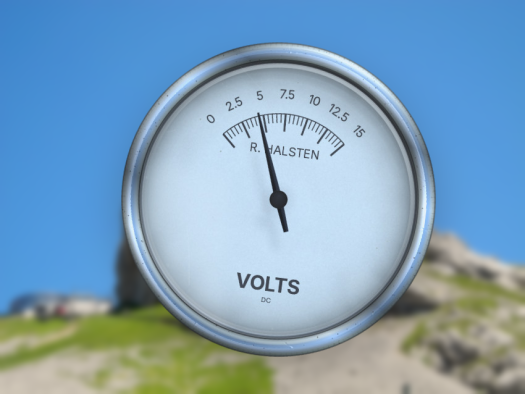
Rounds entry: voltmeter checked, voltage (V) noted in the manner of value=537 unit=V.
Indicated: value=4.5 unit=V
